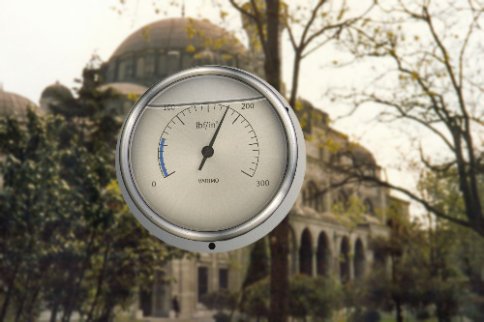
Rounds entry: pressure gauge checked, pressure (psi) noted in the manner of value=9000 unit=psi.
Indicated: value=180 unit=psi
